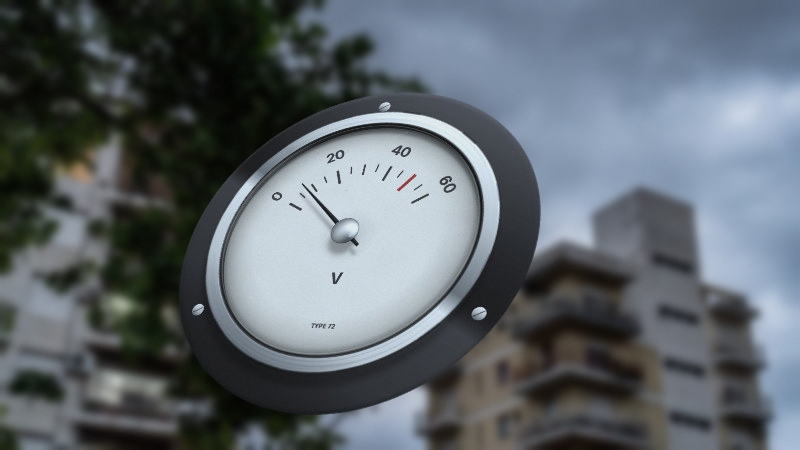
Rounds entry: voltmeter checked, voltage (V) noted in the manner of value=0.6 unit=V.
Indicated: value=7.5 unit=V
